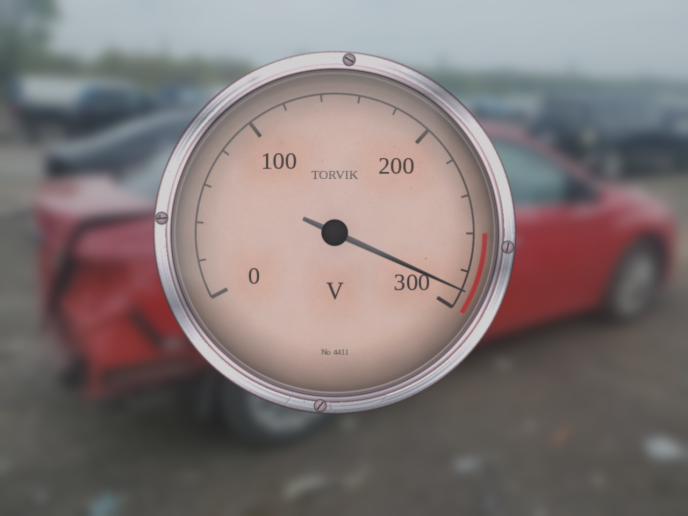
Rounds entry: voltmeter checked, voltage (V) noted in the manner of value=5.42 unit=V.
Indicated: value=290 unit=V
